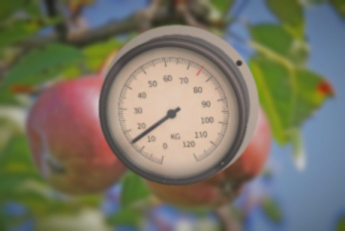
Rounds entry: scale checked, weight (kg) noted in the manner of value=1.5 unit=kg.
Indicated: value=15 unit=kg
